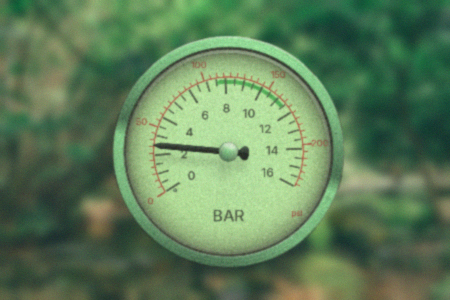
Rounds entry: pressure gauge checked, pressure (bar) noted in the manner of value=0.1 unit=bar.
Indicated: value=2.5 unit=bar
